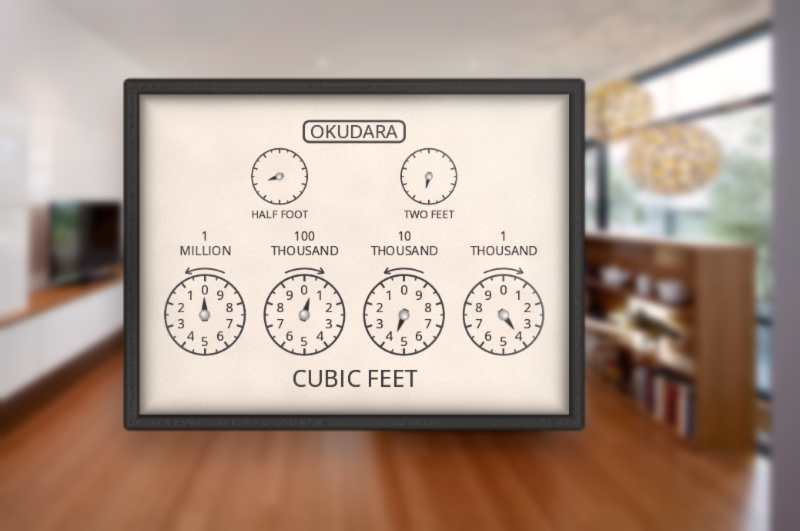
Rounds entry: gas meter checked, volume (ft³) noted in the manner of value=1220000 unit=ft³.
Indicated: value=4400 unit=ft³
